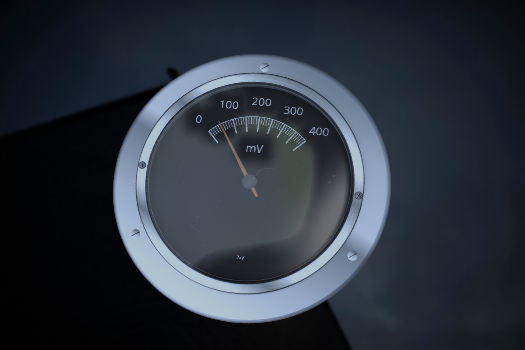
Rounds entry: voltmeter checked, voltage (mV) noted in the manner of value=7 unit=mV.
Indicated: value=50 unit=mV
